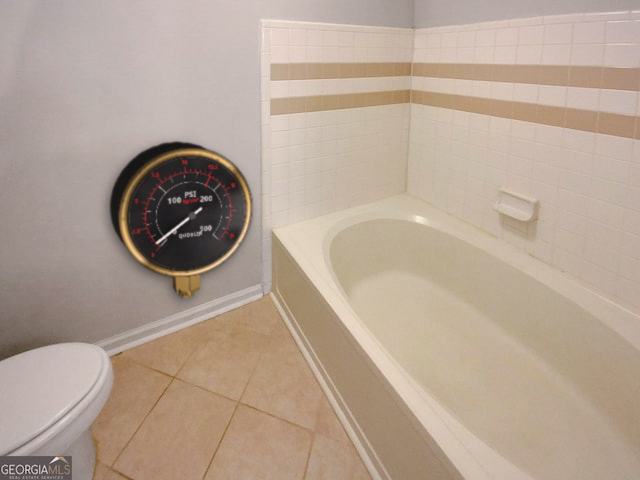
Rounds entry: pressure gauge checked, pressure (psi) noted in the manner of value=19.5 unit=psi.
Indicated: value=10 unit=psi
